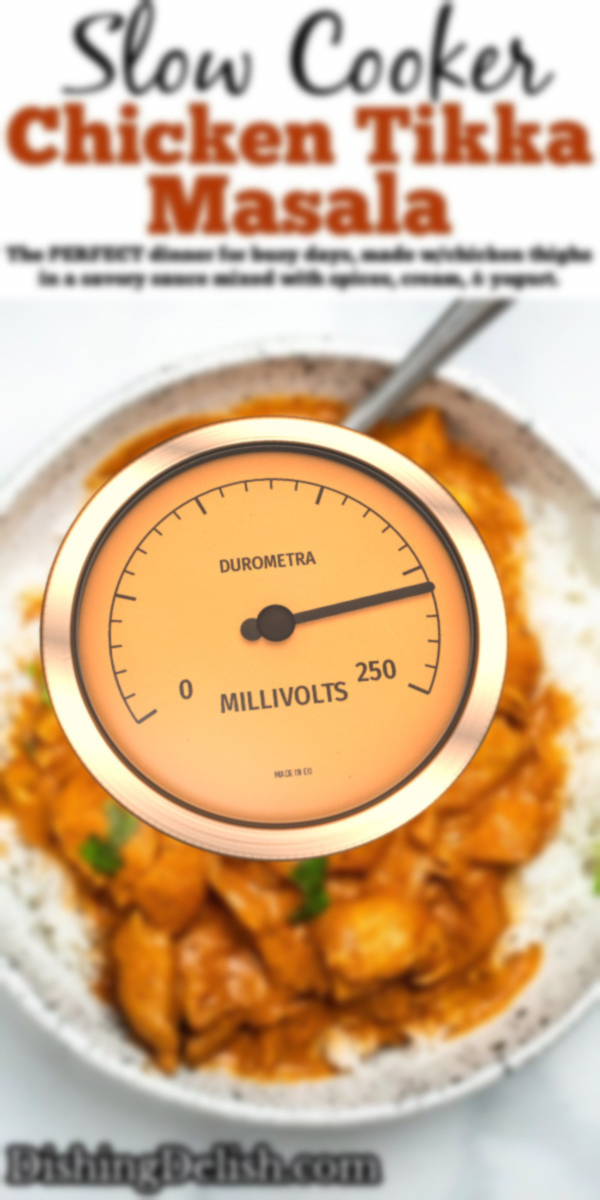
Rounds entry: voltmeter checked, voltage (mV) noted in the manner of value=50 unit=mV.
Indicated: value=210 unit=mV
